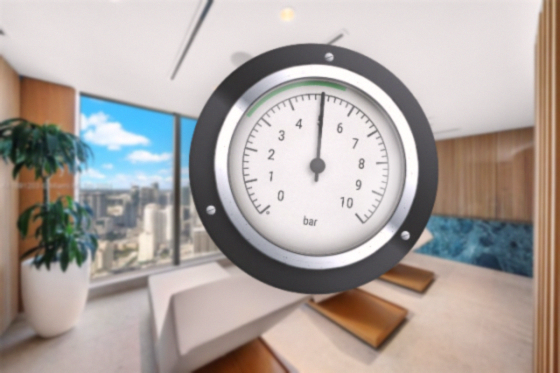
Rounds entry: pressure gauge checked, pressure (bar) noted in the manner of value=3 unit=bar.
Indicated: value=5 unit=bar
